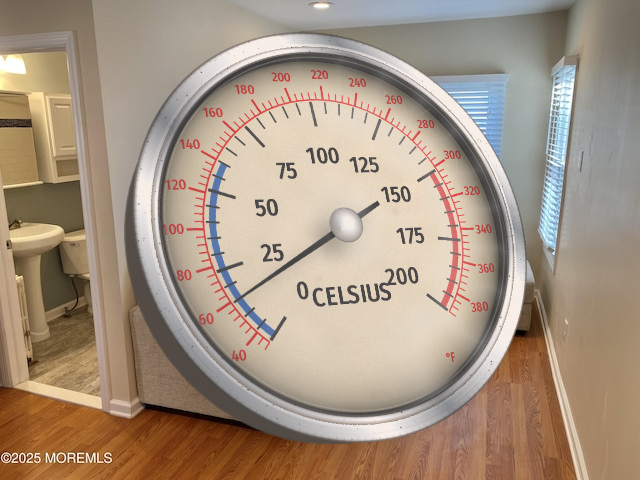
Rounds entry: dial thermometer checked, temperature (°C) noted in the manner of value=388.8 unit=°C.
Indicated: value=15 unit=°C
